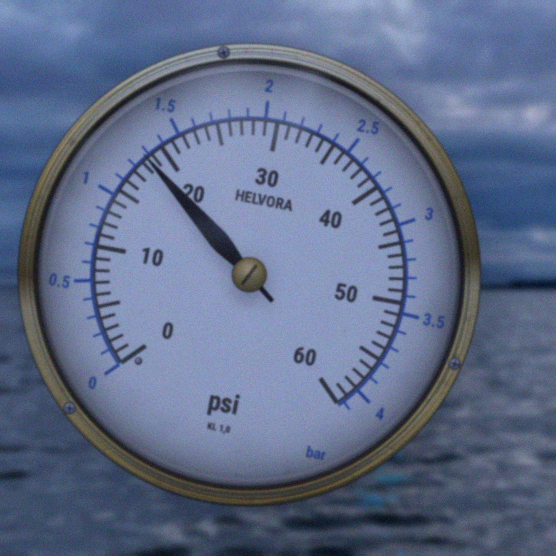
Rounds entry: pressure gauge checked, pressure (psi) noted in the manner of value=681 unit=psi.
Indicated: value=18.5 unit=psi
